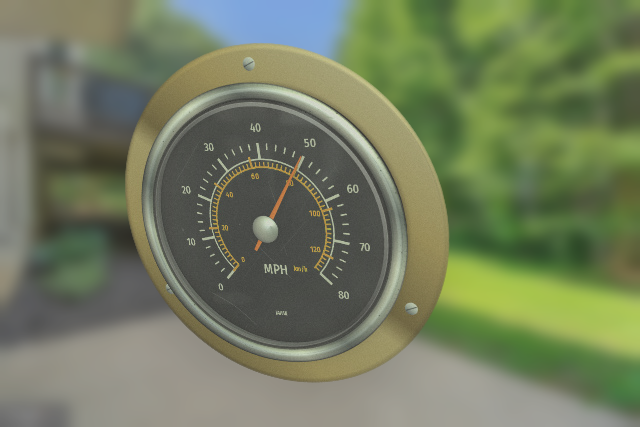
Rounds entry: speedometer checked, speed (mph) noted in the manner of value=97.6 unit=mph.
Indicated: value=50 unit=mph
